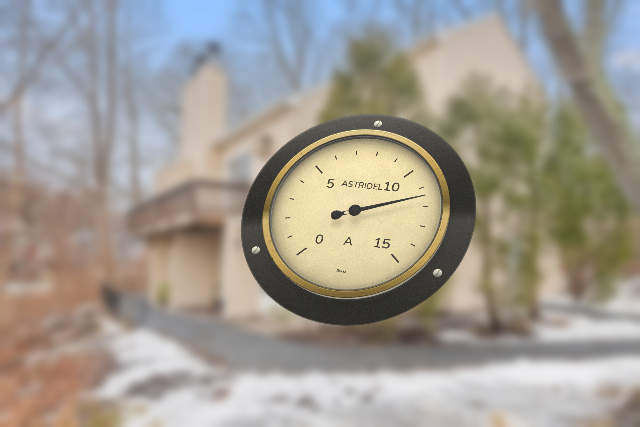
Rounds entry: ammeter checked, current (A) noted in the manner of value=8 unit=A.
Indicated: value=11.5 unit=A
